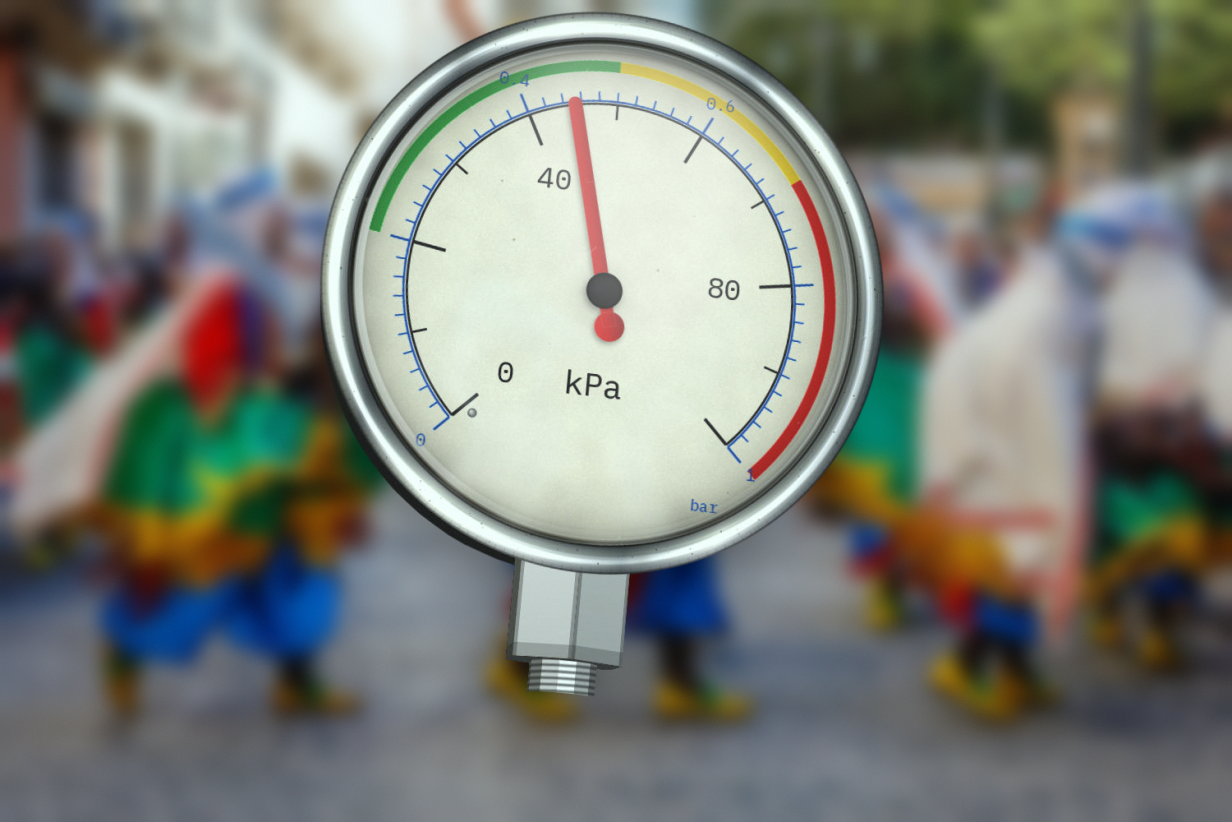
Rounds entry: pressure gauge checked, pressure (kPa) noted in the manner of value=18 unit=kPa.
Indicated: value=45 unit=kPa
